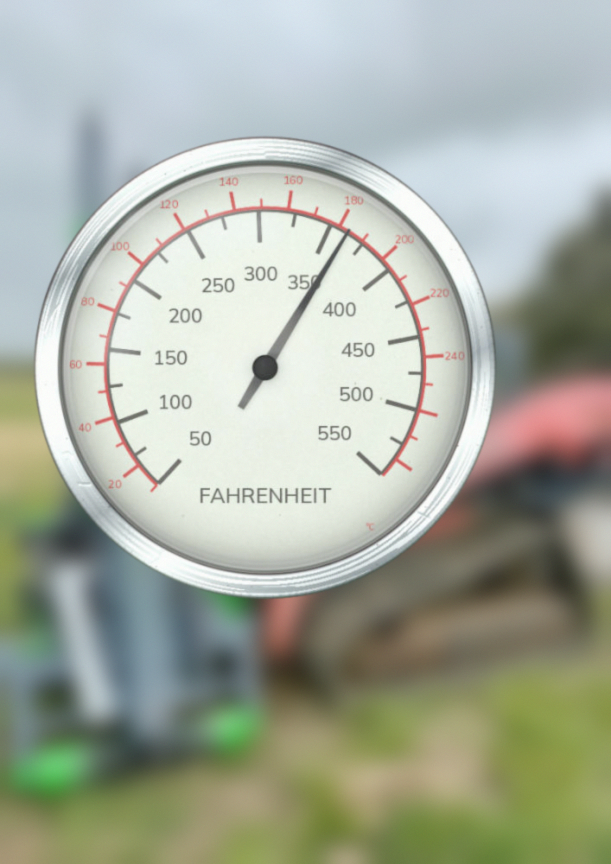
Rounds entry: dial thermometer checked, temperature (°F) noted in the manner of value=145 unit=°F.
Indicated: value=362.5 unit=°F
